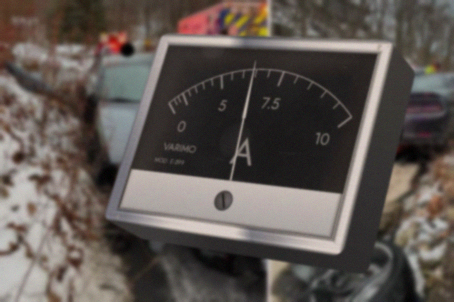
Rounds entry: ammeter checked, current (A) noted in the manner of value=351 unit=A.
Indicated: value=6.5 unit=A
